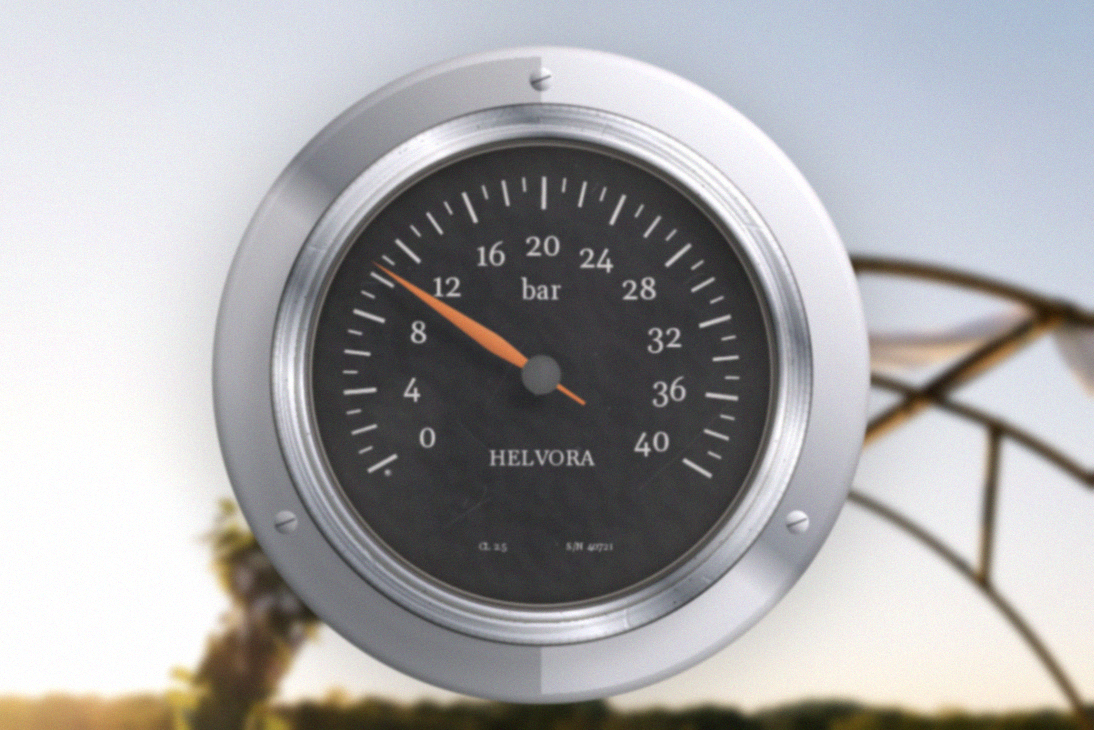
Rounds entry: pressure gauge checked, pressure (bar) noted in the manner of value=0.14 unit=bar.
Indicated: value=10.5 unit=bar
